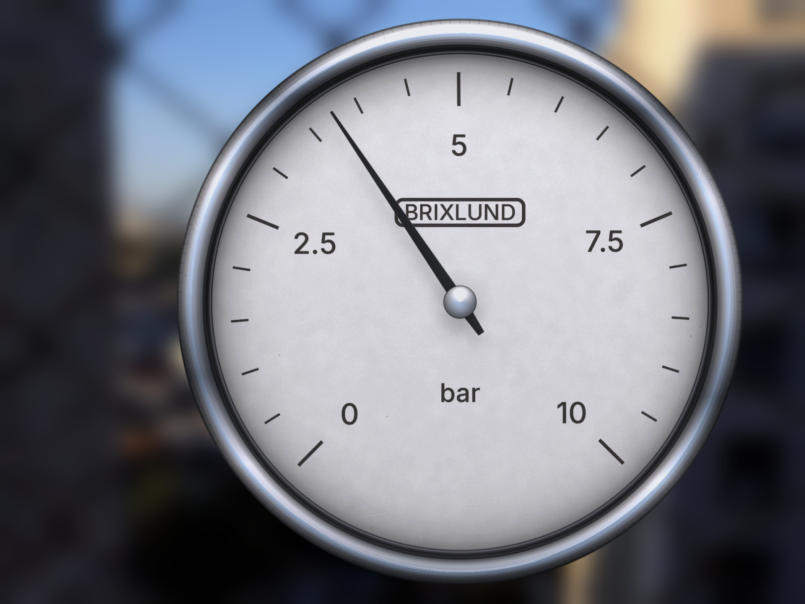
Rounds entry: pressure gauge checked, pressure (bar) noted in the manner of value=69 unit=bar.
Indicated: value=3.75 unit=bar
